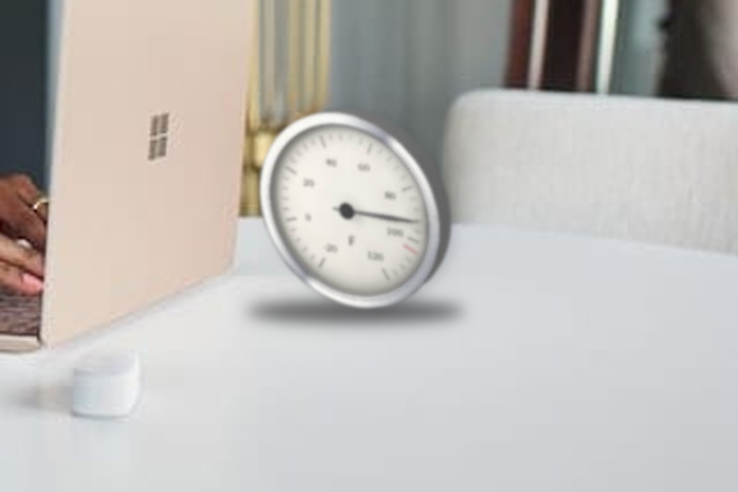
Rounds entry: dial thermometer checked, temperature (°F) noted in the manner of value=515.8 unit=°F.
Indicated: value=92 unit=°F
